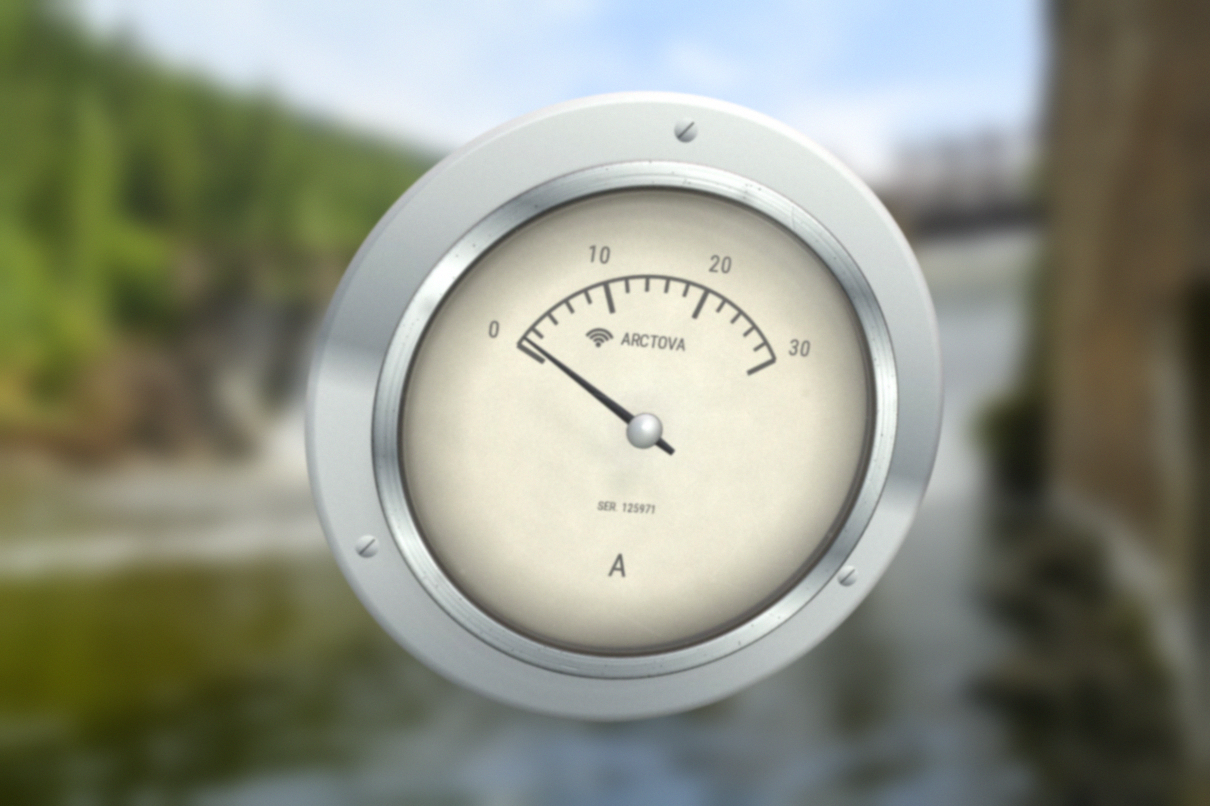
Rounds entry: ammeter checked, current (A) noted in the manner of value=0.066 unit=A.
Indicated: value=1 unit=A
